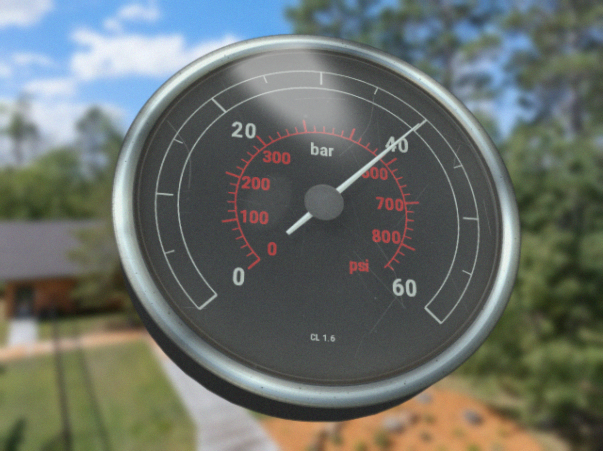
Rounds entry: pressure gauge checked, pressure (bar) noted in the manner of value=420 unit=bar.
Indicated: value=40 unit=bar
